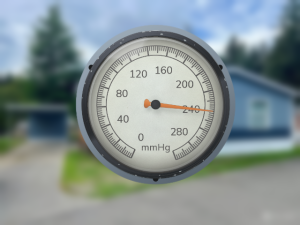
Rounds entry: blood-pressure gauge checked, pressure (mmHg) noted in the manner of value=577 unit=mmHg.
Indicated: value=240 unit=mmHg
